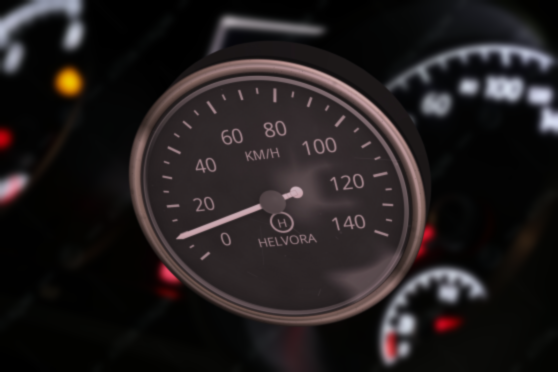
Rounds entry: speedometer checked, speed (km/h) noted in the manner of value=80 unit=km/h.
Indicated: value=10 unit=km/h
